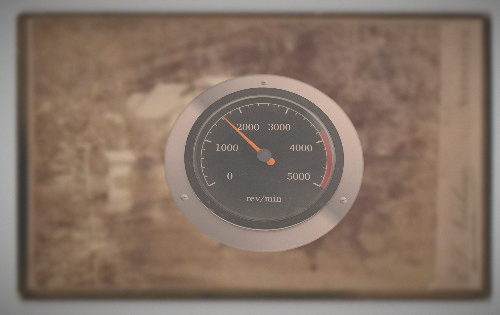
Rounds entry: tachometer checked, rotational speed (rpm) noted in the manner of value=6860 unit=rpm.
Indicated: value=1600 unit=rpm
